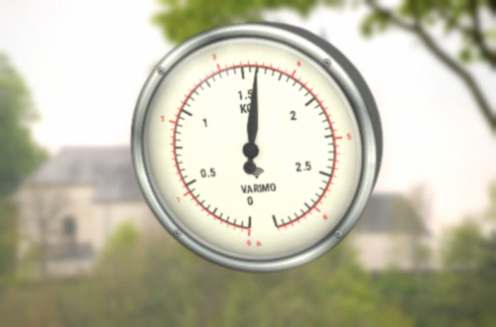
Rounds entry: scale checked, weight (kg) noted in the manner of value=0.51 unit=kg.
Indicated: value=1.6 unit=kg
